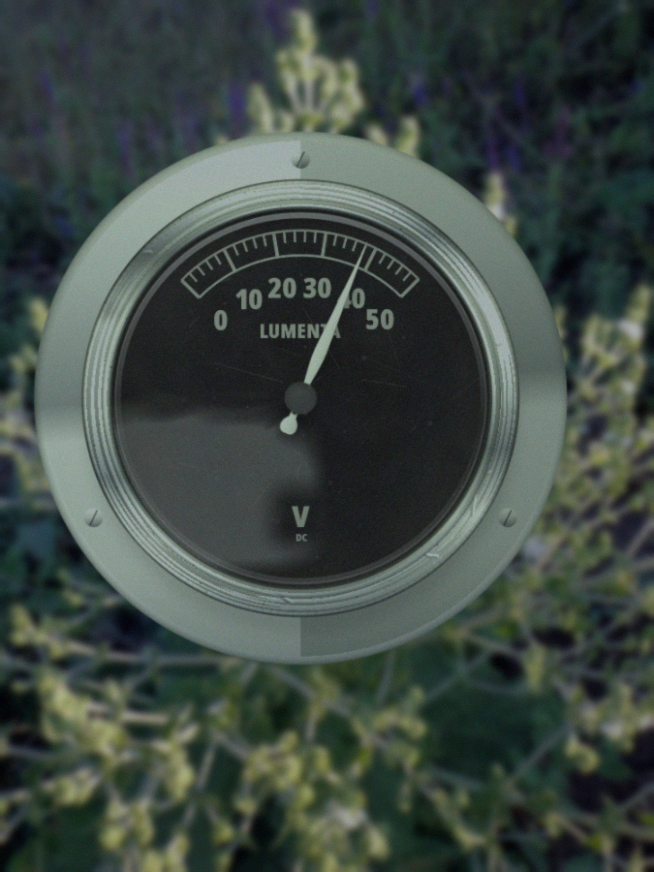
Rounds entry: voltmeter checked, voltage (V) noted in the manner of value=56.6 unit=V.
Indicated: value=38 unit=V
